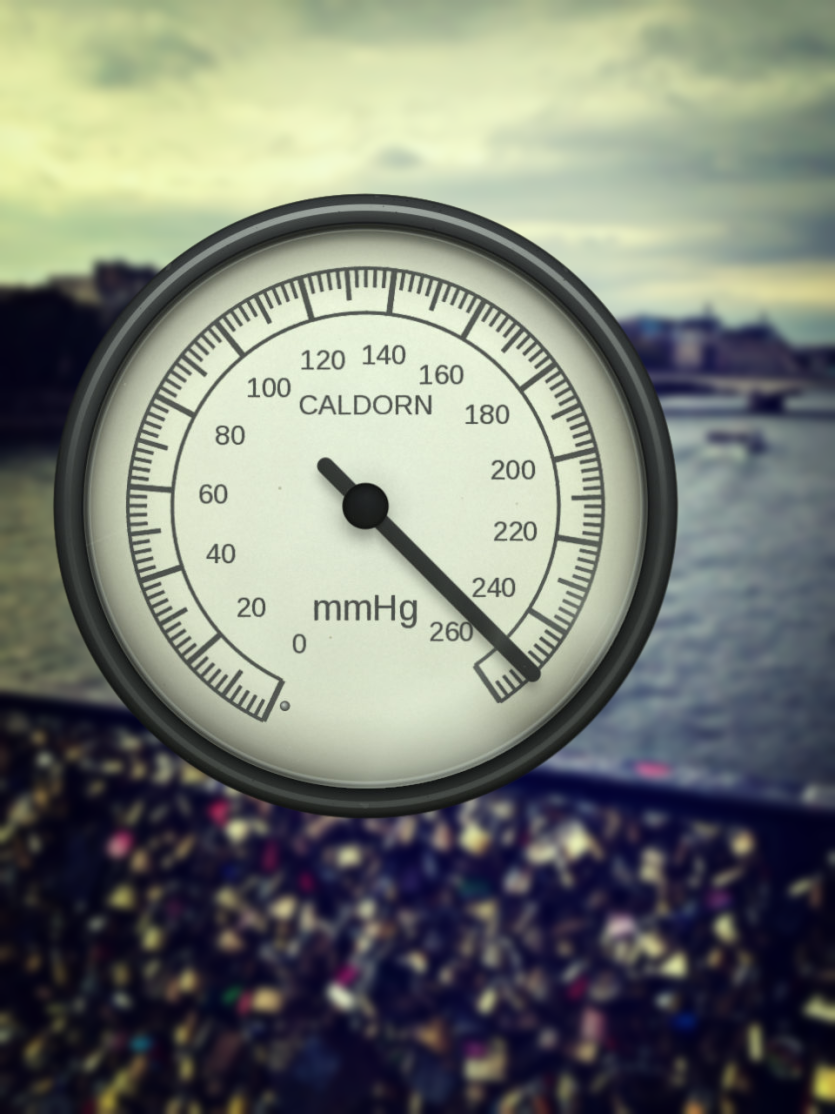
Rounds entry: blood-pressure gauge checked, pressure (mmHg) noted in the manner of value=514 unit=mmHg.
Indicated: value=251 unit=mmHg
